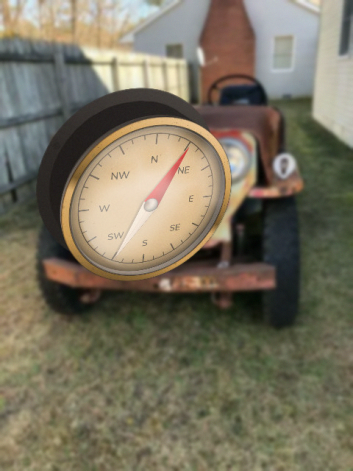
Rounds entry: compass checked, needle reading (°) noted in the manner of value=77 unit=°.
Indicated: value=30 unit=°
